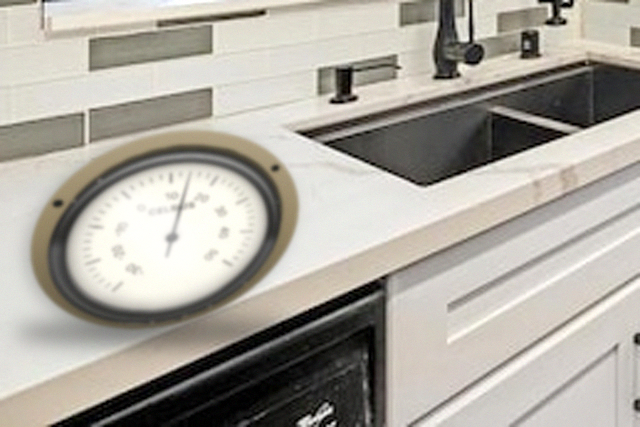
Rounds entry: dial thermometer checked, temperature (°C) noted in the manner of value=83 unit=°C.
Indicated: value=14 unit=°C
